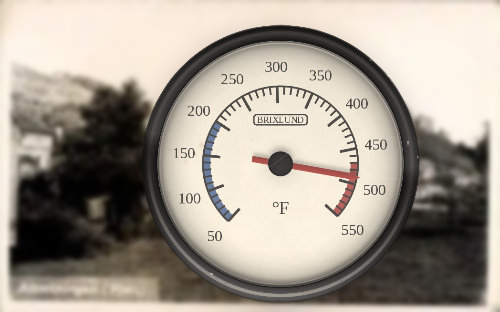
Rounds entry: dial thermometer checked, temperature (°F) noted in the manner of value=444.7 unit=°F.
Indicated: value=490 unit=°F
